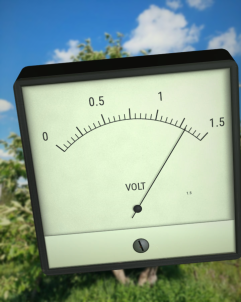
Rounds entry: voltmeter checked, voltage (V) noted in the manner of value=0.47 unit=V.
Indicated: value=1.3 unit=V
